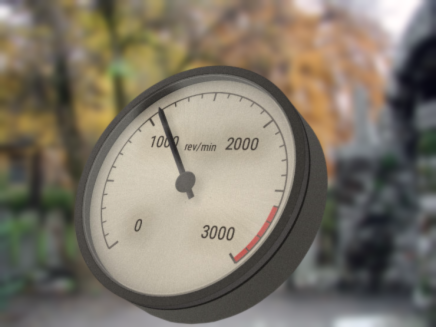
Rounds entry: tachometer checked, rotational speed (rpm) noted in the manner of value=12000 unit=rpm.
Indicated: value=1100 unit=rpm
